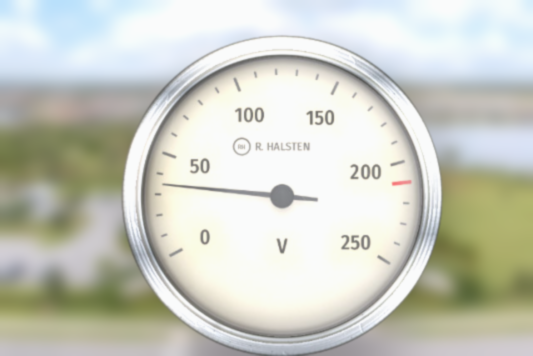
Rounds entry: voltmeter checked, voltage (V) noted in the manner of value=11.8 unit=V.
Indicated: value=35 unit=V
